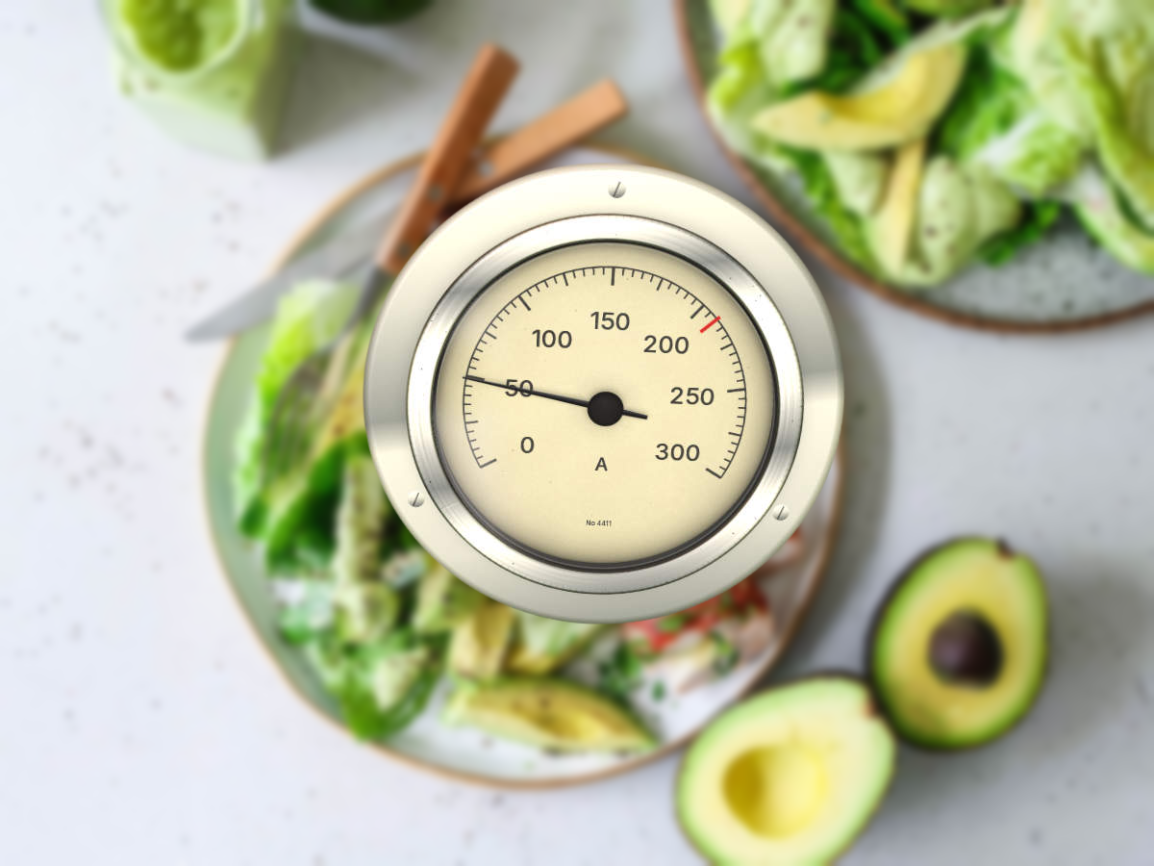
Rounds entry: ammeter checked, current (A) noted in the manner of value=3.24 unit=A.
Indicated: value=50 unit=A
